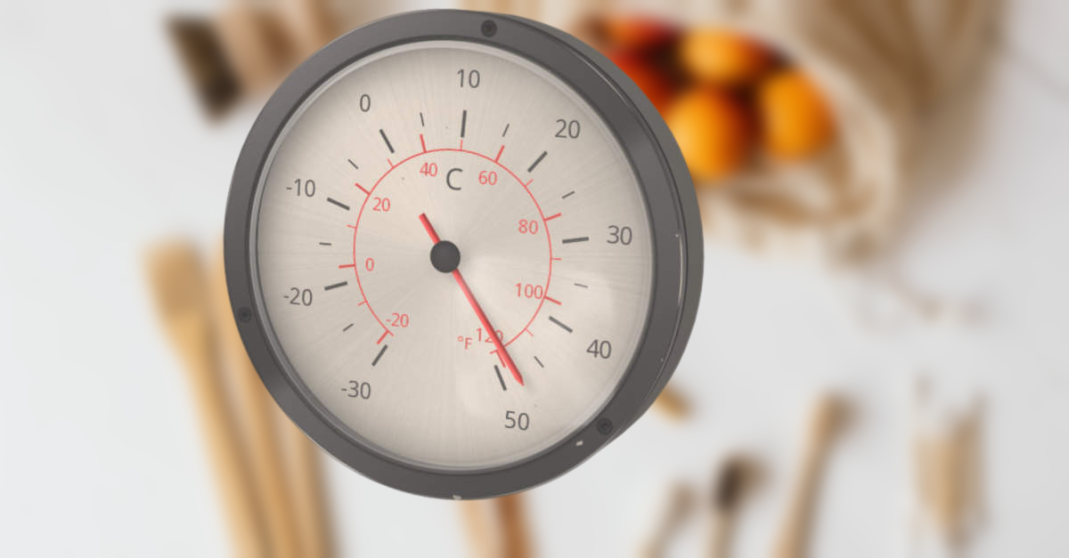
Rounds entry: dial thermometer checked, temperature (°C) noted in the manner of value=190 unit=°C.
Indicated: value=47.5 unit=°C
